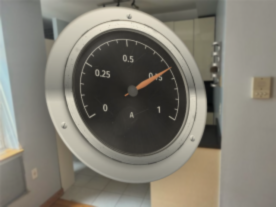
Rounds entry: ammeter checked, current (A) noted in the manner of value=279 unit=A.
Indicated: value=0.75 unit=A
